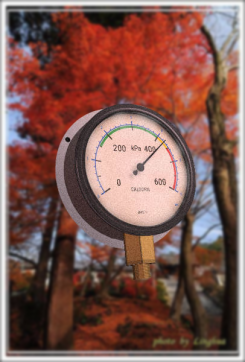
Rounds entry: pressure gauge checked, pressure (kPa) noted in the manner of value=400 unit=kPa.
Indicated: value=425 unit=kPa
